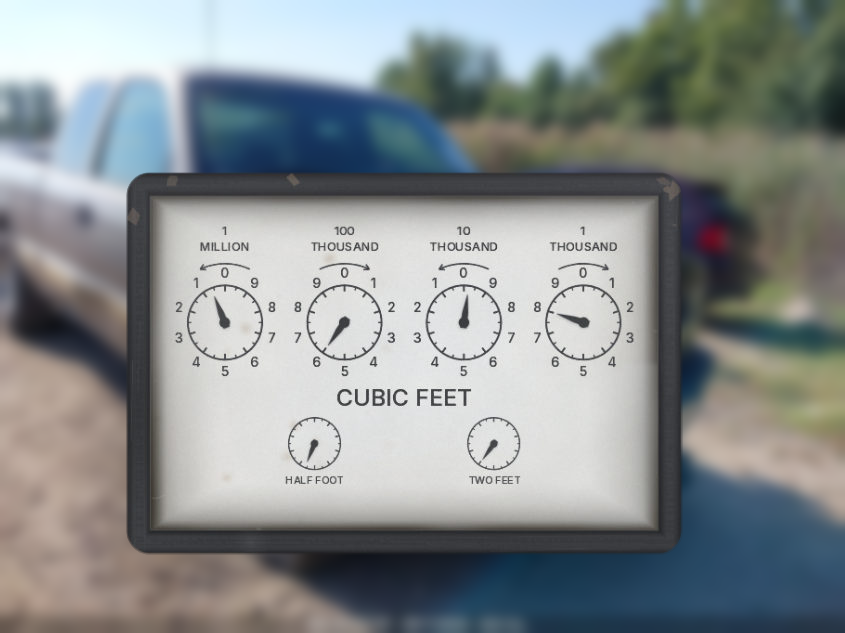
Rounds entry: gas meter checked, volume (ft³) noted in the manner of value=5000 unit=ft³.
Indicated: value=59800 unit=ft³
